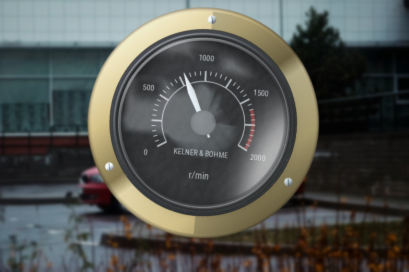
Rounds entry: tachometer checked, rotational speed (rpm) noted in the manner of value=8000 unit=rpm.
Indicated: value=800 unit=rpm
